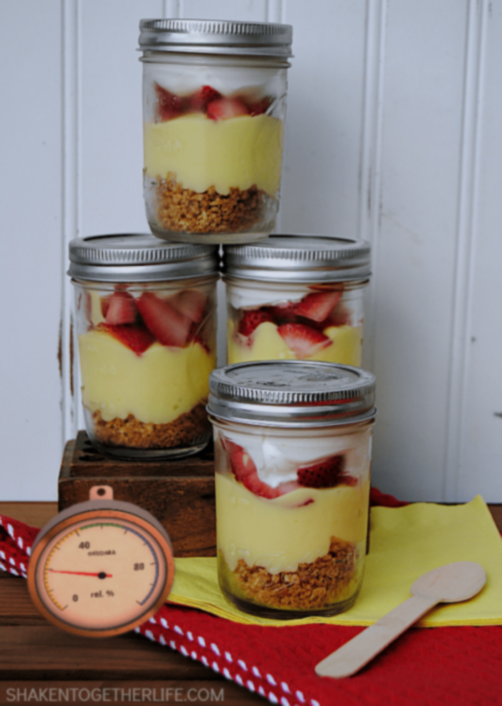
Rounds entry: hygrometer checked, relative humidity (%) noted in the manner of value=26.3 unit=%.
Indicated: value=20 unit=%
